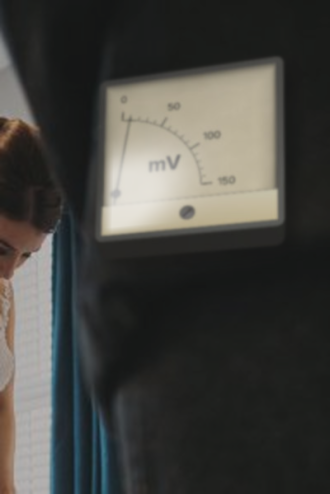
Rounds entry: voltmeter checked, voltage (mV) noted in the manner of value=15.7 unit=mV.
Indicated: value=10 unit=mV
